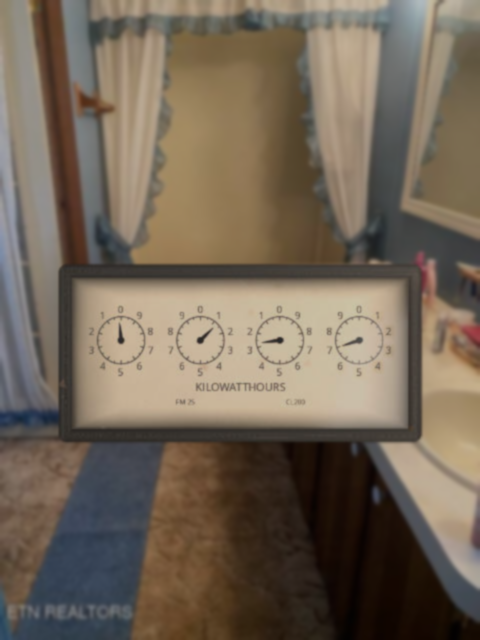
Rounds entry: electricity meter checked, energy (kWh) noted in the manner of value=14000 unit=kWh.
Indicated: value=127 unit=kWh
